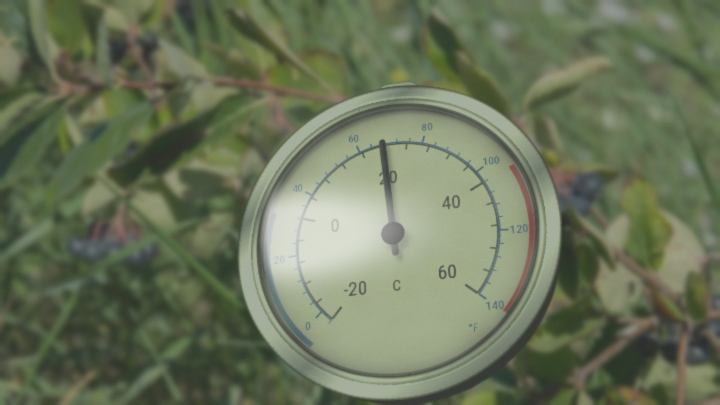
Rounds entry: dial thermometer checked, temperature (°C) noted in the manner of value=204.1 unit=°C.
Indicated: value=20 unit=°C
